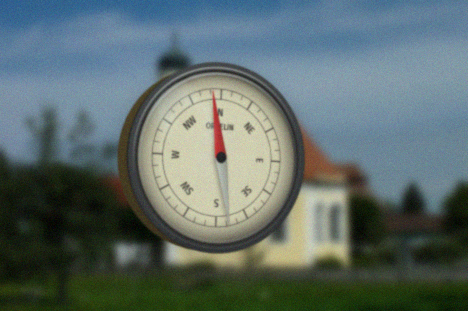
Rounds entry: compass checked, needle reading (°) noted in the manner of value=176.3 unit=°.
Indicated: value=350 unit=°
